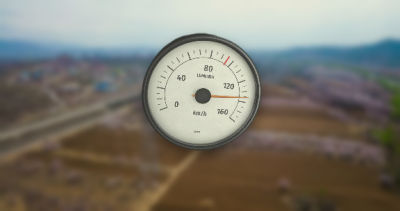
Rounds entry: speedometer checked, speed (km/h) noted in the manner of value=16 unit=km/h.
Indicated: value=135 unit=km/h
